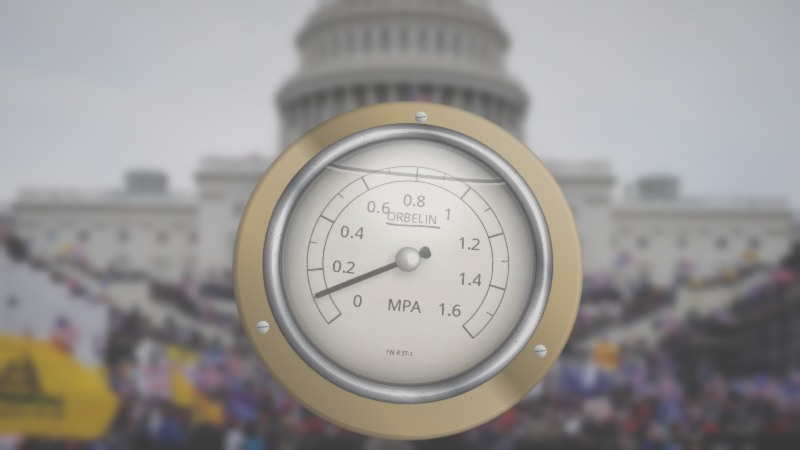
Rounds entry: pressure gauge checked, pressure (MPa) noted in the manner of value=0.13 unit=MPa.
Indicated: value=0.1 unit=MPa
